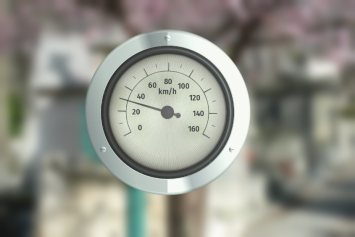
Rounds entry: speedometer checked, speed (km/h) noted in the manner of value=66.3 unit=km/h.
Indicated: value=30 unit=km/h
